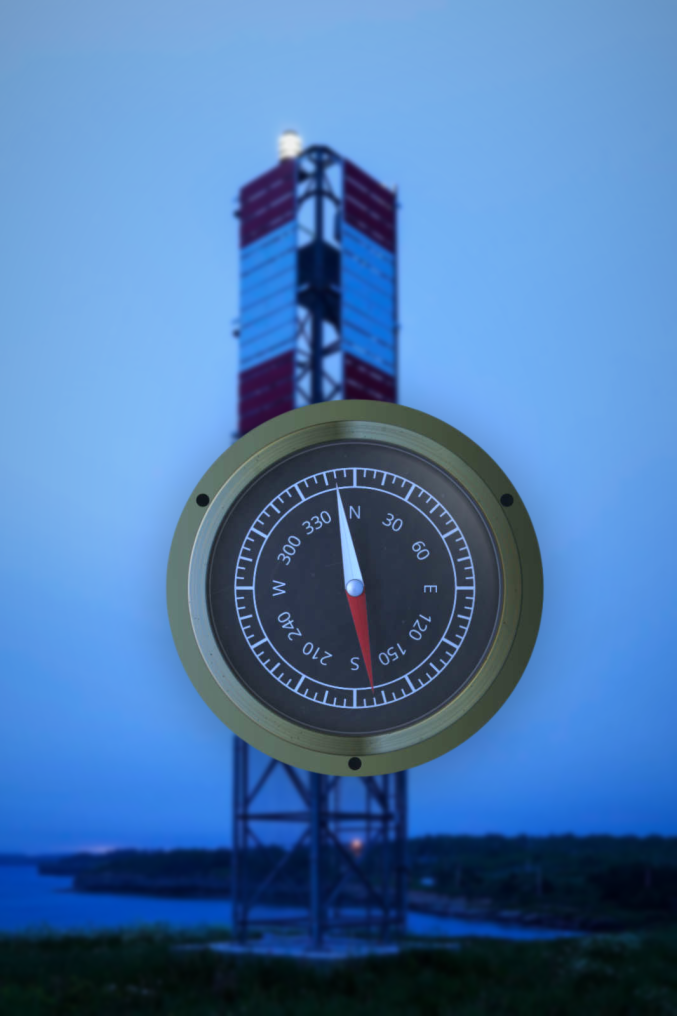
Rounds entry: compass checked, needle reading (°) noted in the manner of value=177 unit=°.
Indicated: value=170 unit=°
